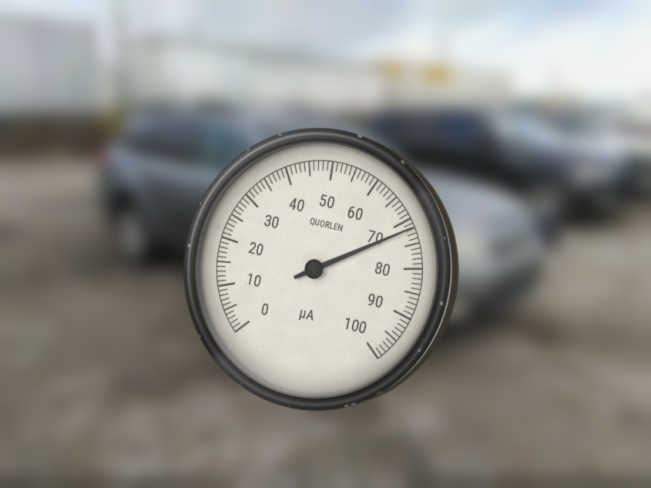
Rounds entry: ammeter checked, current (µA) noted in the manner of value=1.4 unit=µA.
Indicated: value=72 unit=µA
